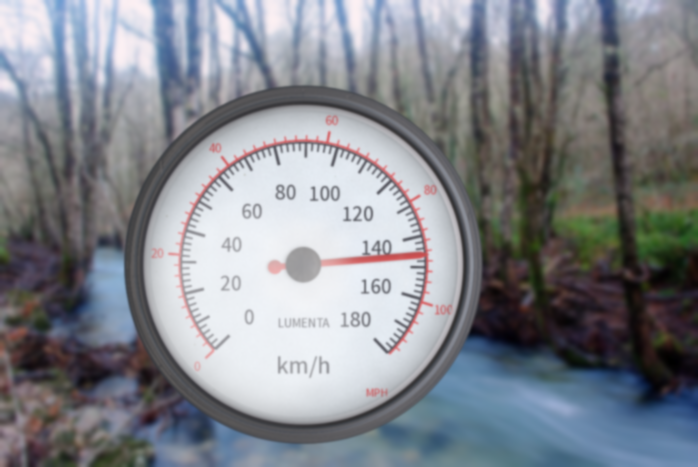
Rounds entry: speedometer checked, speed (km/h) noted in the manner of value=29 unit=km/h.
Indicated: value=146 unit=km/h
